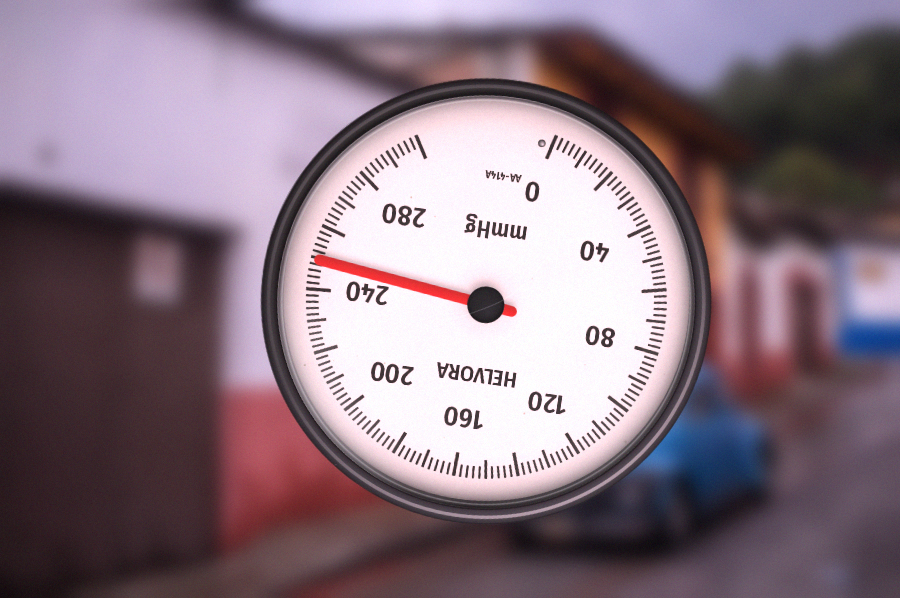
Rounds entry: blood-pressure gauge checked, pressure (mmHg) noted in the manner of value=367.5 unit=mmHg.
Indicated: value=250 unit=mmHg
